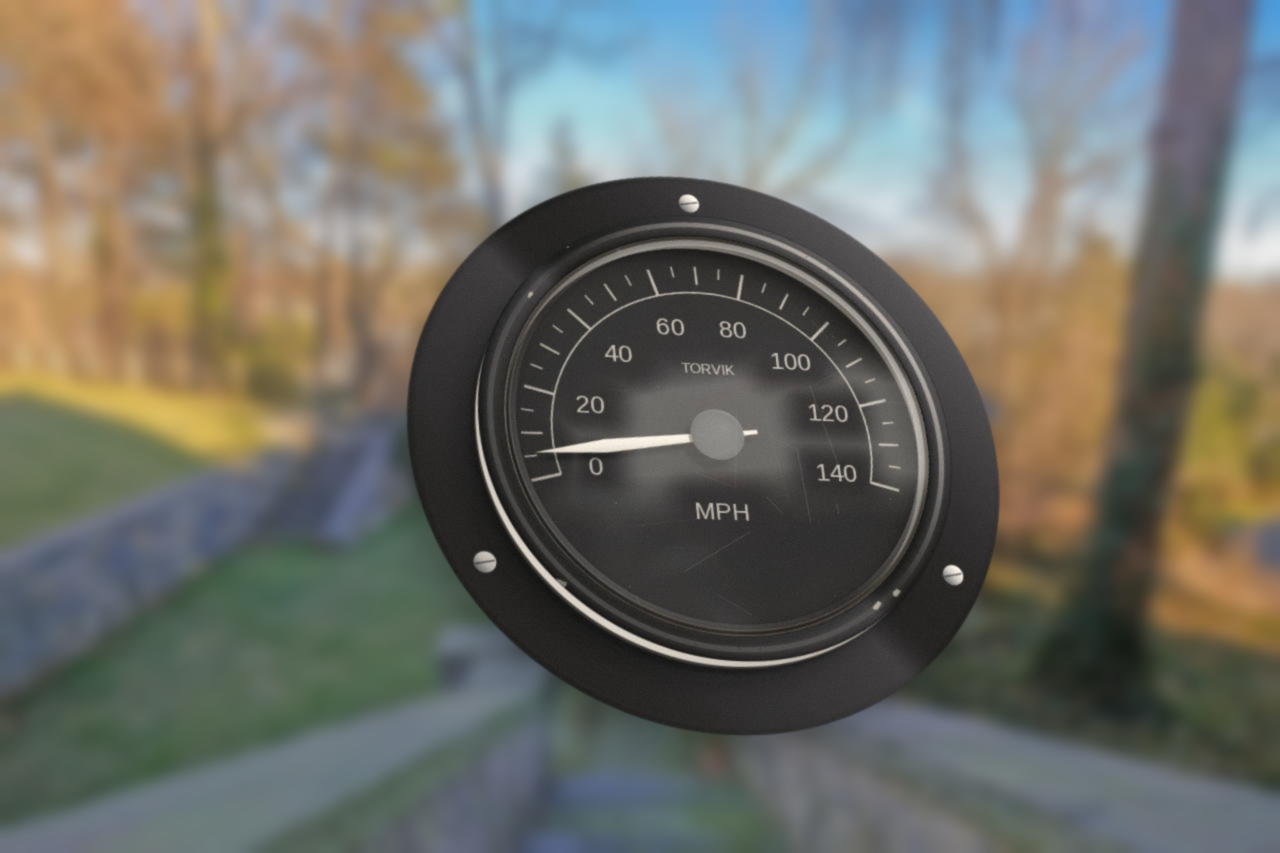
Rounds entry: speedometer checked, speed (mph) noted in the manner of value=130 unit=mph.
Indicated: value=5 unit=mph
